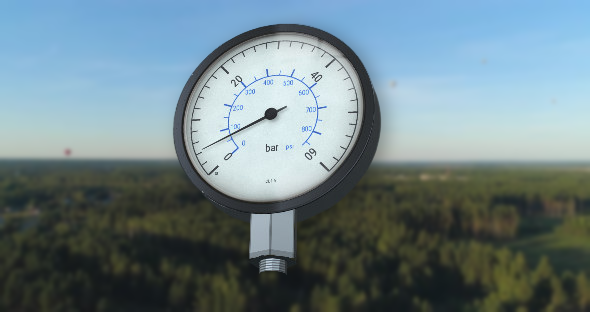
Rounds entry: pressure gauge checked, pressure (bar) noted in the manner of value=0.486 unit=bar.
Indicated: value=4 unit=bar
